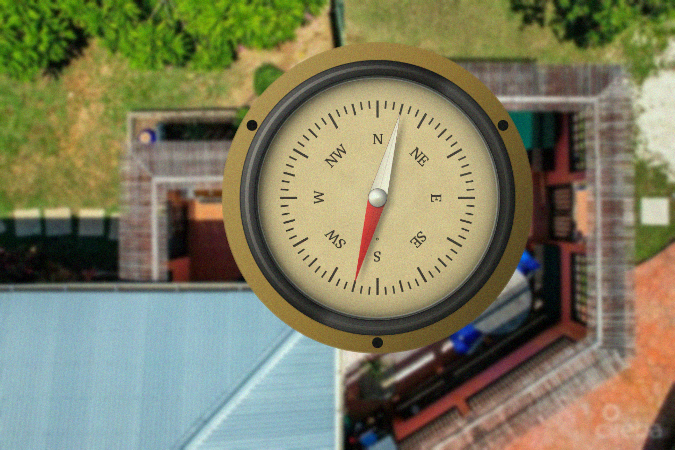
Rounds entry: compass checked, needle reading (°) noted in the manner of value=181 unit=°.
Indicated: value=195 unit=°
